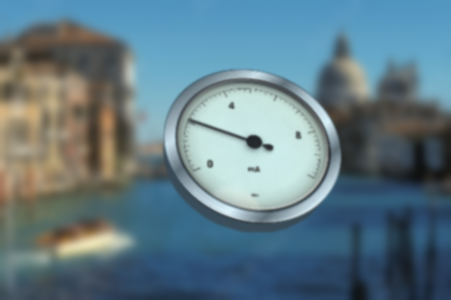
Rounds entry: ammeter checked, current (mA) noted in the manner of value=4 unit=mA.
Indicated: value=2 unit=mA
